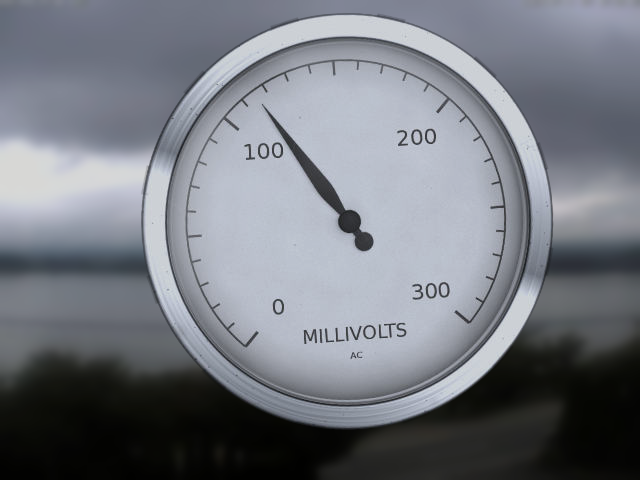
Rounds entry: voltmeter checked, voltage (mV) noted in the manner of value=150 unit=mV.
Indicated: value=115 unit=mV
